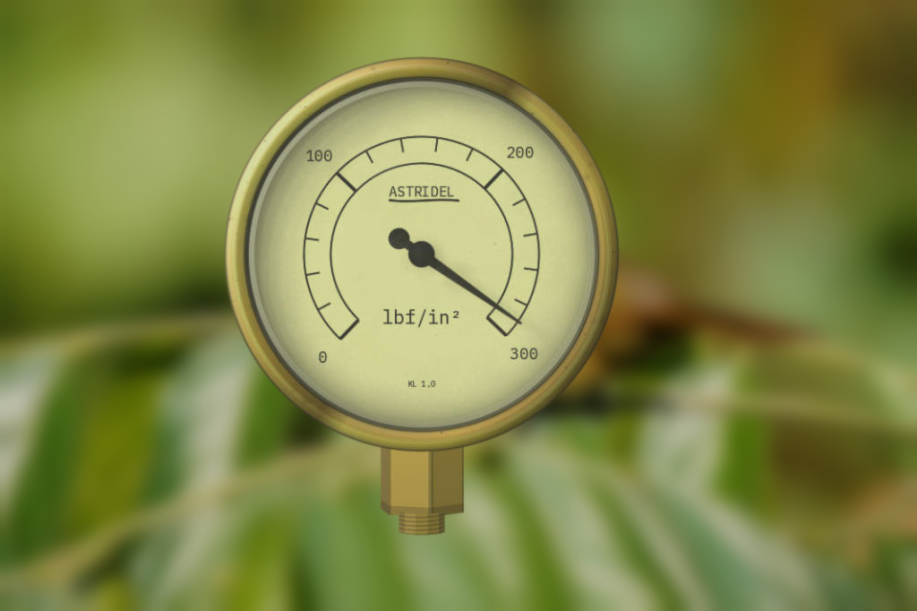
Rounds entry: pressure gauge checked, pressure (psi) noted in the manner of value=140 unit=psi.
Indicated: value=290 unit=psi
